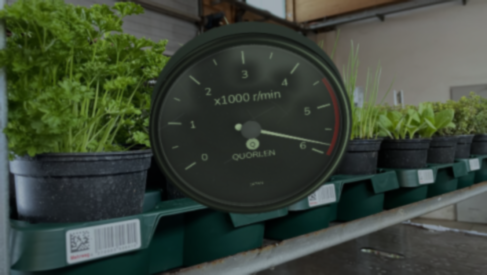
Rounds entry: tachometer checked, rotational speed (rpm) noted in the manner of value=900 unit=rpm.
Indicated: value=5750 unit=rpm
